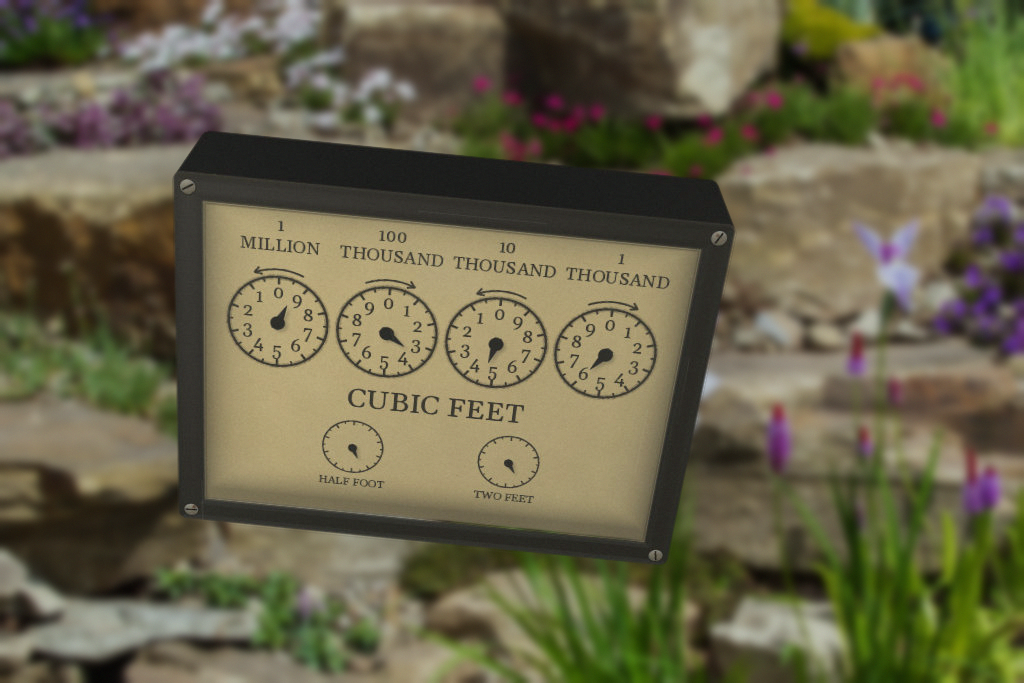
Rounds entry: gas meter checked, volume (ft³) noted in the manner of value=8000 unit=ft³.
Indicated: value=934600 unit=ft³
